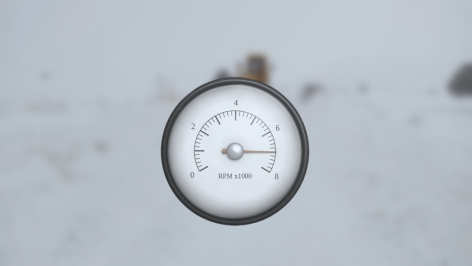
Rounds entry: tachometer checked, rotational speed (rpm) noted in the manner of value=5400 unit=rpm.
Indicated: value=7000 unit=rpm
